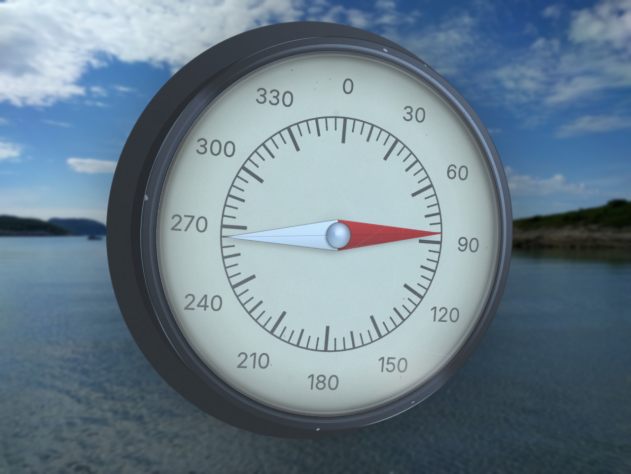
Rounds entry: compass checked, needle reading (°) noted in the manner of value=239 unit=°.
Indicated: value=85 unit=°
